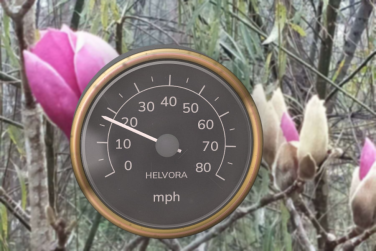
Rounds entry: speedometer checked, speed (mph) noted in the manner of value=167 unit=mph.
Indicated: value=17.5 unit=mph
